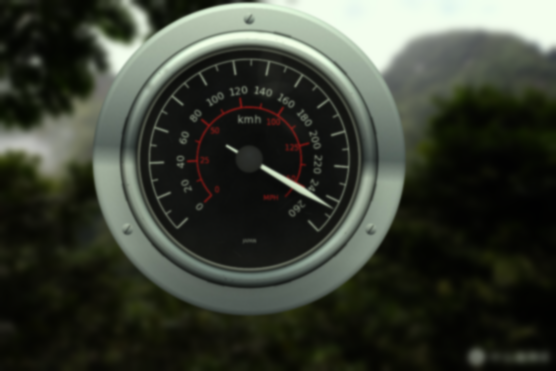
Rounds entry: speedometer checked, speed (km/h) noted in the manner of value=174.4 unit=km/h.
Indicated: value=245 unit=km/h
